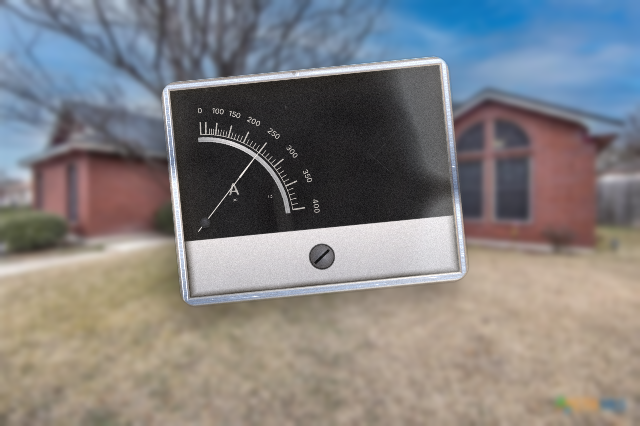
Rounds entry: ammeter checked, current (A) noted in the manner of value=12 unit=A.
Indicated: value=250 unit=A
